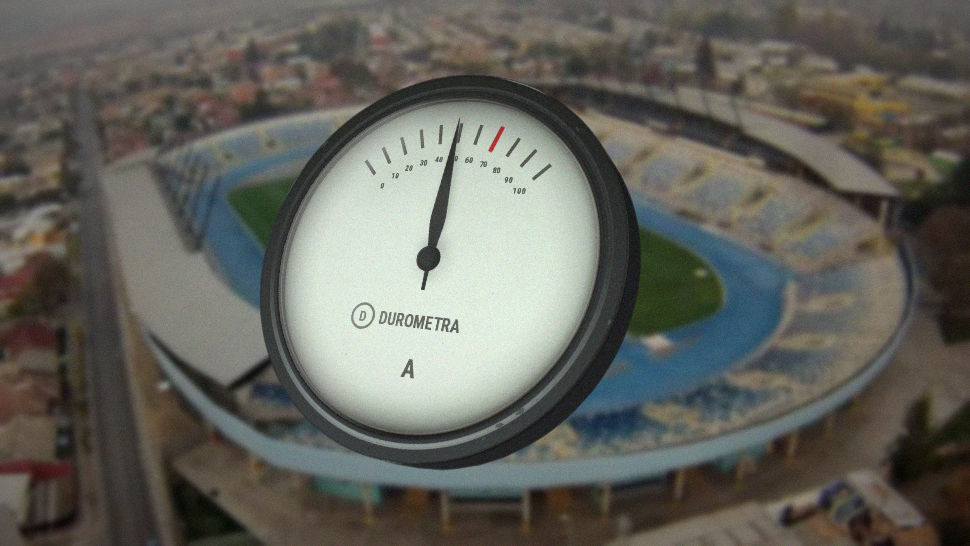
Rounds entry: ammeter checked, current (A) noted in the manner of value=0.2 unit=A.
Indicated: value=50 unit=A
